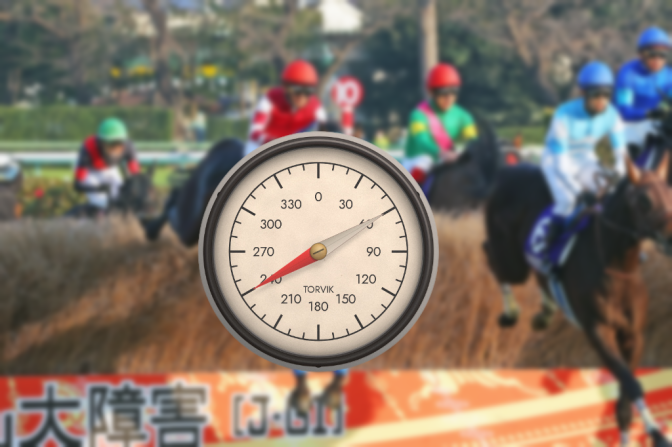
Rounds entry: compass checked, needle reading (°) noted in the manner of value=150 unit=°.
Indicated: value=240 unit=°
